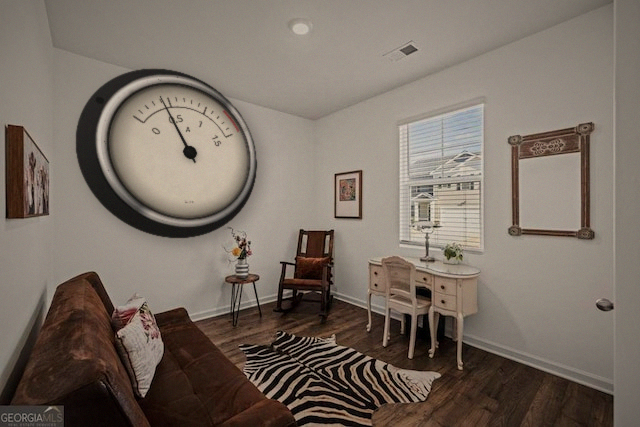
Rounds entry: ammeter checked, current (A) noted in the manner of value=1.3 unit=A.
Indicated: value=0.4 unit=A
